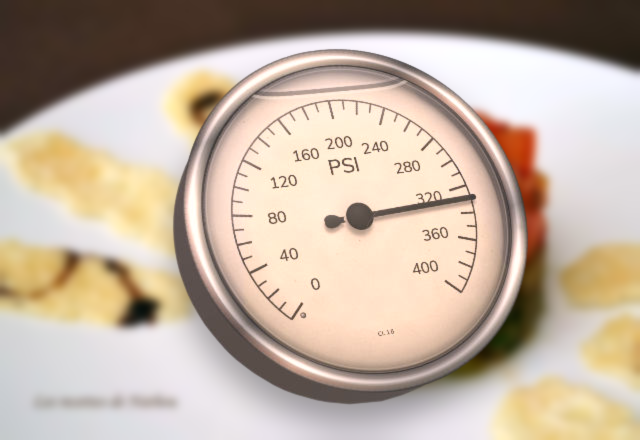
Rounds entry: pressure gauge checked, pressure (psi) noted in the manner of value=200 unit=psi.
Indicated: value=330 unit=psi
